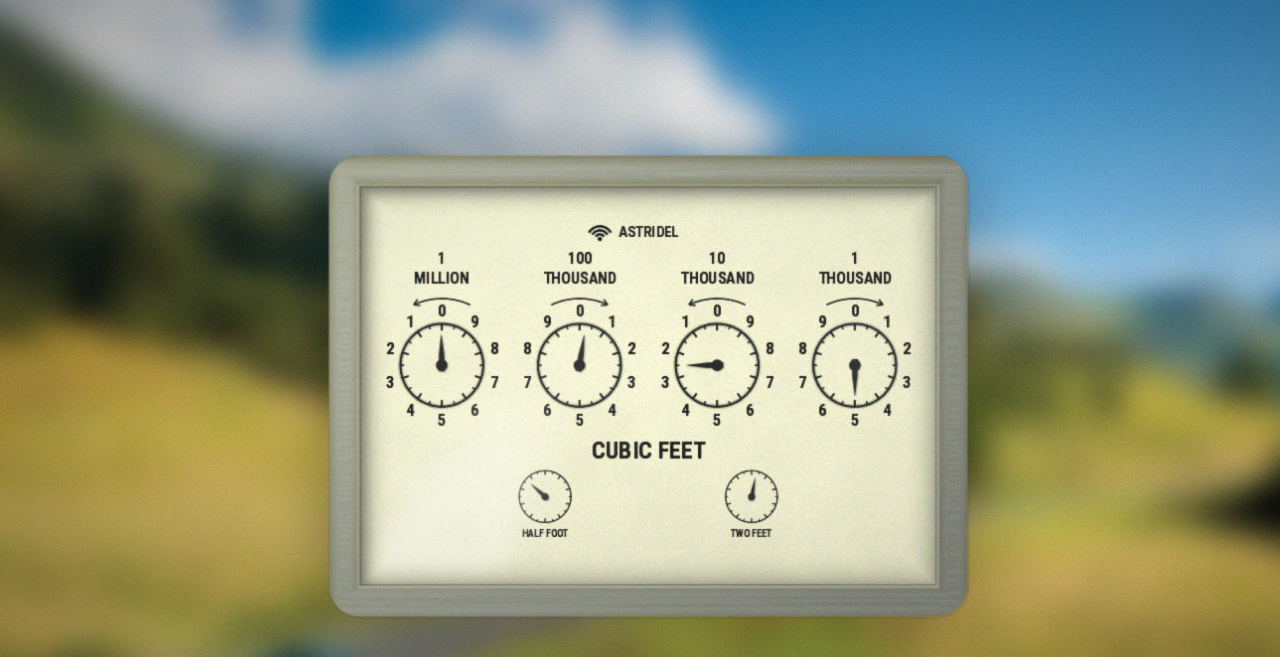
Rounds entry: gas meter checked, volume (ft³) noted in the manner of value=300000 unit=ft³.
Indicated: value=2500 unit=ft³
